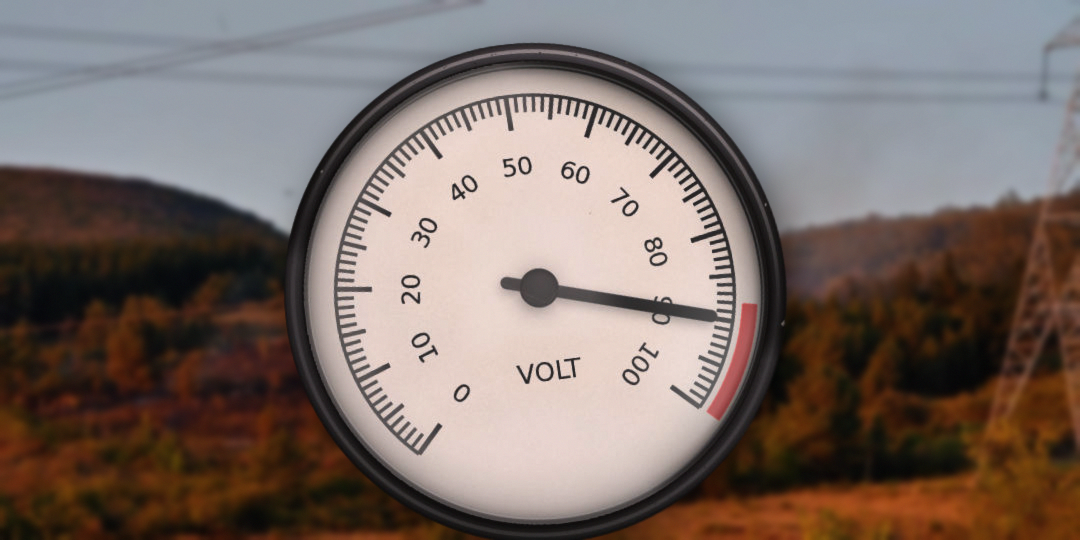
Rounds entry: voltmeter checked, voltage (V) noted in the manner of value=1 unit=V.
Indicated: value=90 unit=V
